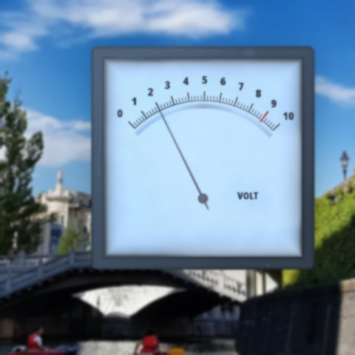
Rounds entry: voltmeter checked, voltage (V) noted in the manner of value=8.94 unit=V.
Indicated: value=2 unit=V
